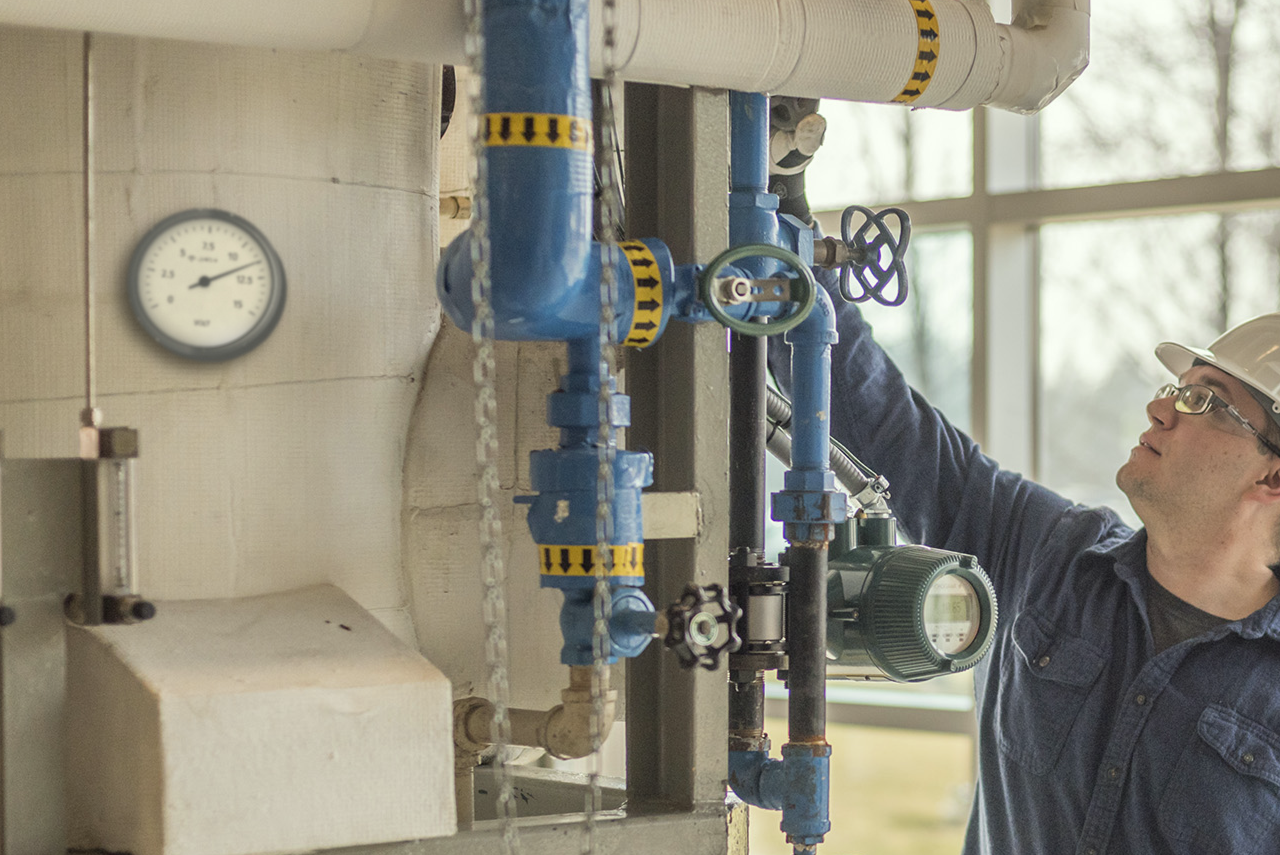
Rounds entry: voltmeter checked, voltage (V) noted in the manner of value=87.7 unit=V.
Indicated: value=11.5 unit=V
